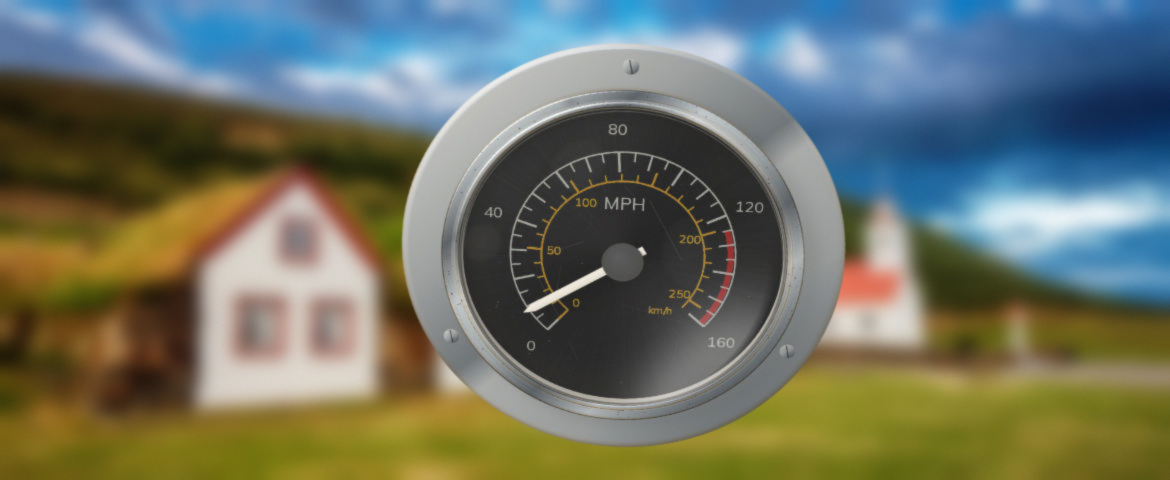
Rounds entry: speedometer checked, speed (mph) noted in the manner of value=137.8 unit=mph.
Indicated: value=10 unit=mph
